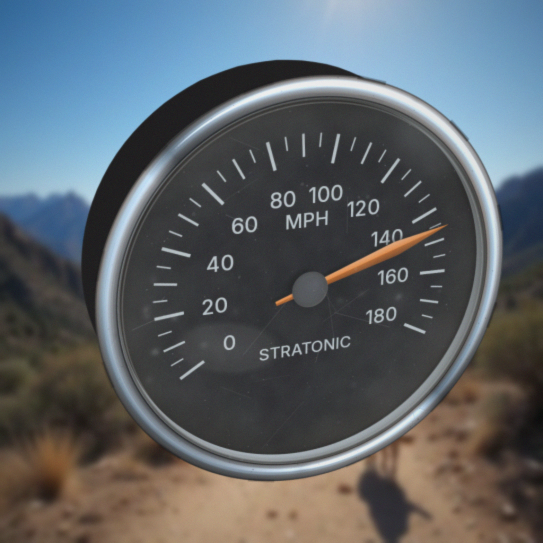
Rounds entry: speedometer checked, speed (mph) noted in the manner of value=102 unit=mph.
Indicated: value=145 unit=mph
